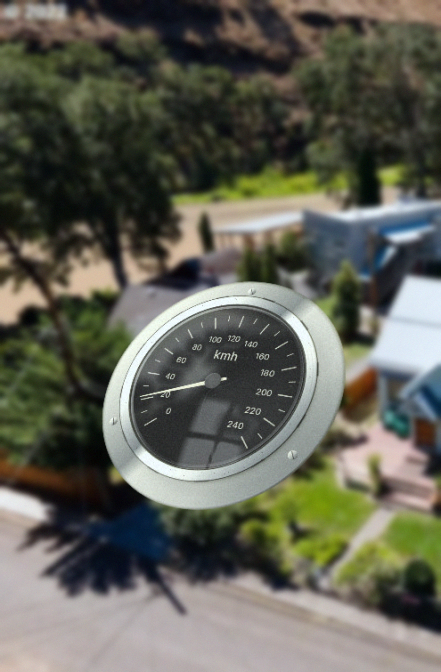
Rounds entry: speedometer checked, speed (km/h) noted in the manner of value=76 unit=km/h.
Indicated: value=20 unit=km/h
